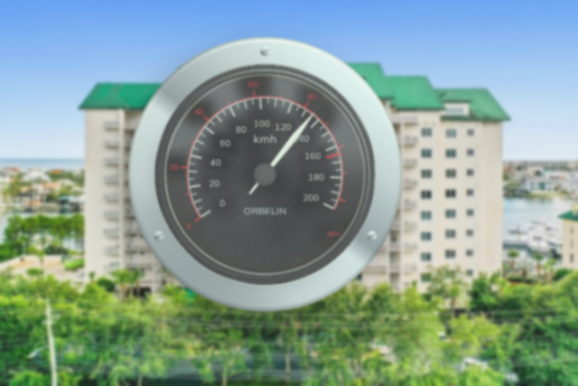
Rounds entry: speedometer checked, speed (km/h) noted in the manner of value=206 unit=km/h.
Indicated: value=135 unit=km/h
